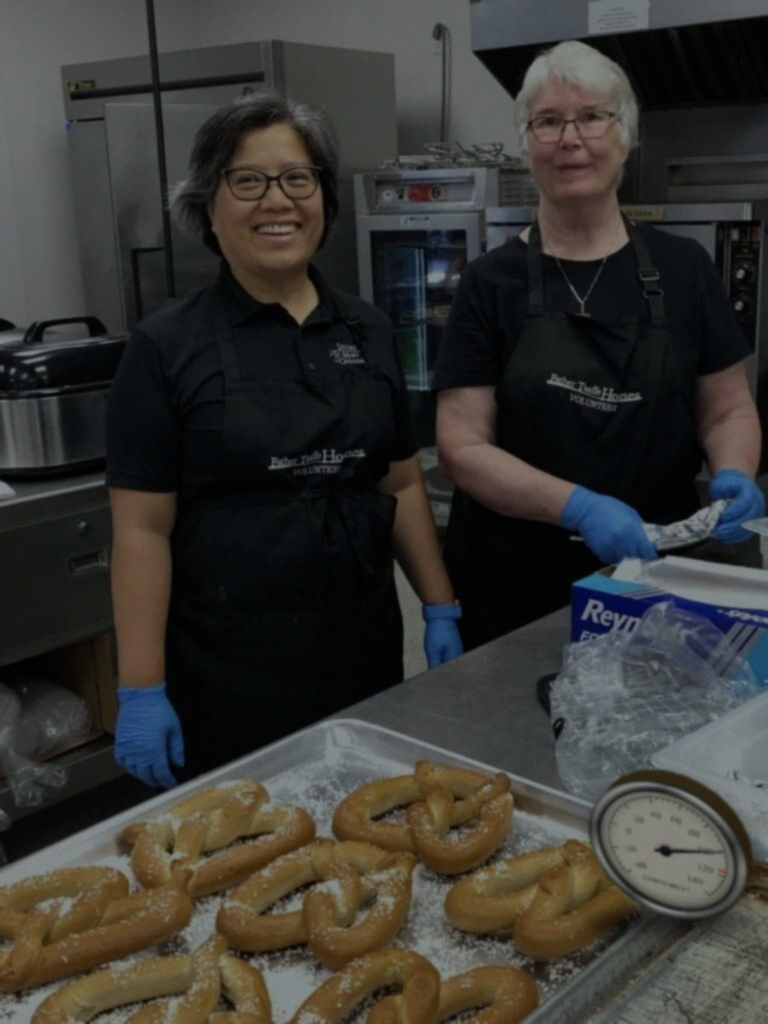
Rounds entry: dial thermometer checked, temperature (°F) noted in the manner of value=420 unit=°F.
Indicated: value=100 unit=°F
